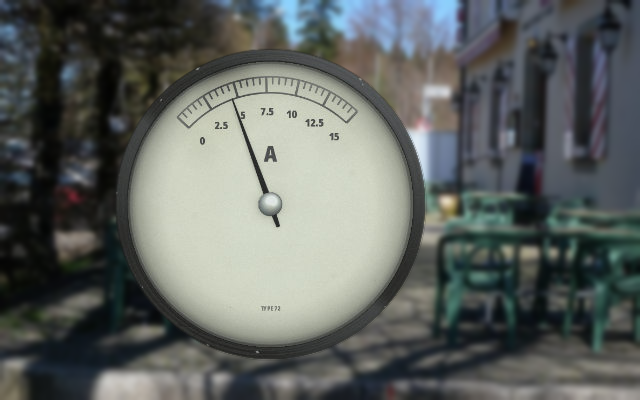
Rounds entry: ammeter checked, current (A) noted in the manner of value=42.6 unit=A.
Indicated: value=4.5 unit=A
